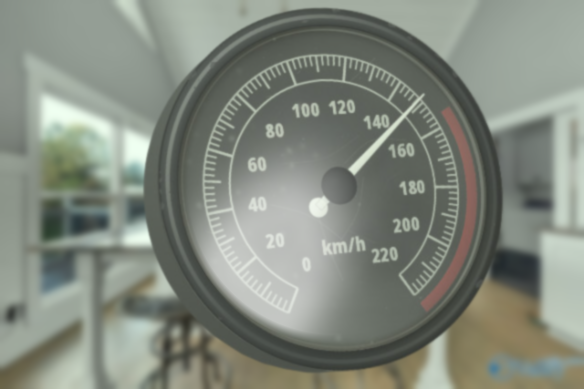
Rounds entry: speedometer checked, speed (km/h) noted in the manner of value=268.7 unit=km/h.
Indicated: value=148 unit=km/h
